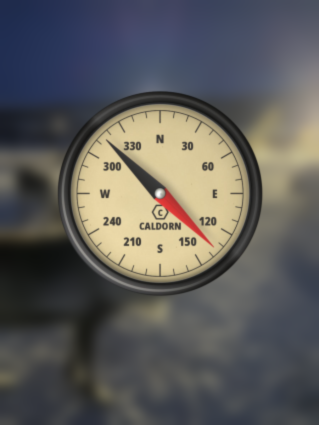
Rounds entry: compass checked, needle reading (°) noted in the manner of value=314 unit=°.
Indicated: value=135 unit=°
